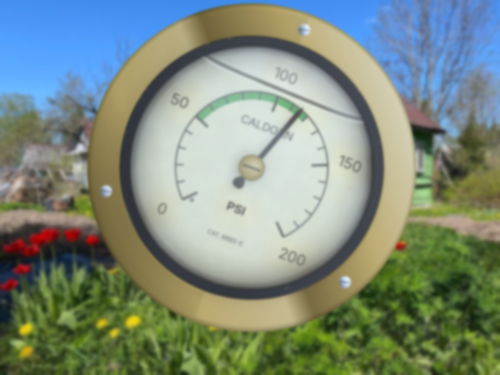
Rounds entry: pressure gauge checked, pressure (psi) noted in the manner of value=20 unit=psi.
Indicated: value=115 unit=psi
